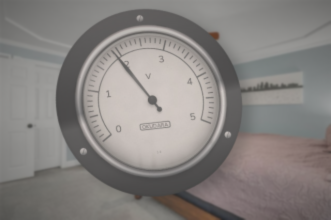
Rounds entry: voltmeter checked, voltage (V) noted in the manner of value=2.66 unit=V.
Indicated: value=1.9 unit=V
